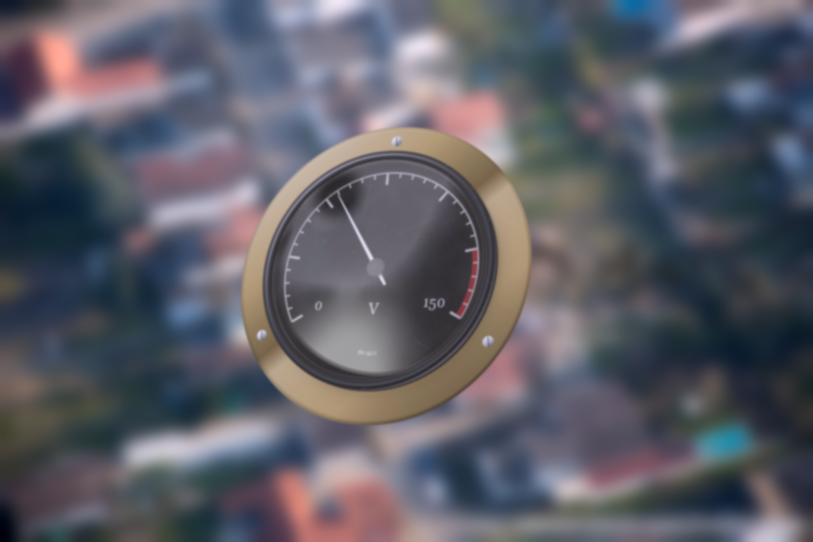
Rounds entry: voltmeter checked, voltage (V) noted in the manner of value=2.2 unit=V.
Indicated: value=55 unit=V
